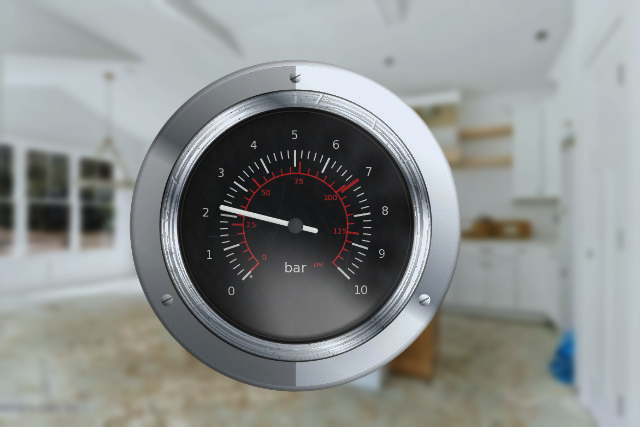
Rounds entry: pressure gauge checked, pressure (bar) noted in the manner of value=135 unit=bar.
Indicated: value=2.2 unit=bar
